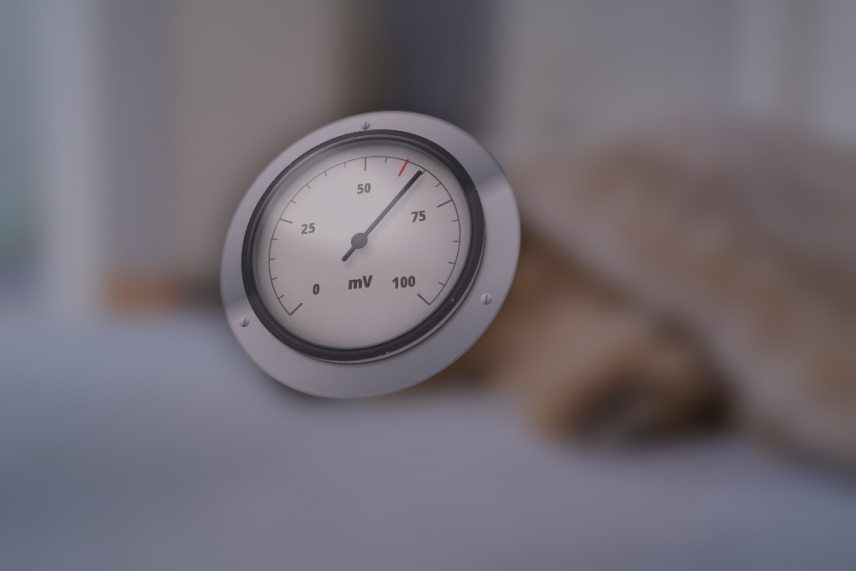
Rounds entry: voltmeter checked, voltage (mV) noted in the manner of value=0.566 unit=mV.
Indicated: value=65 unit=mV
